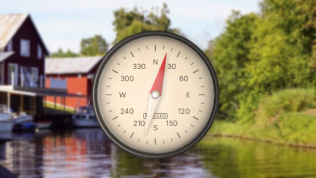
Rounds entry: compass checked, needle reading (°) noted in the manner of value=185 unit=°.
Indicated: value=15 unit=°
